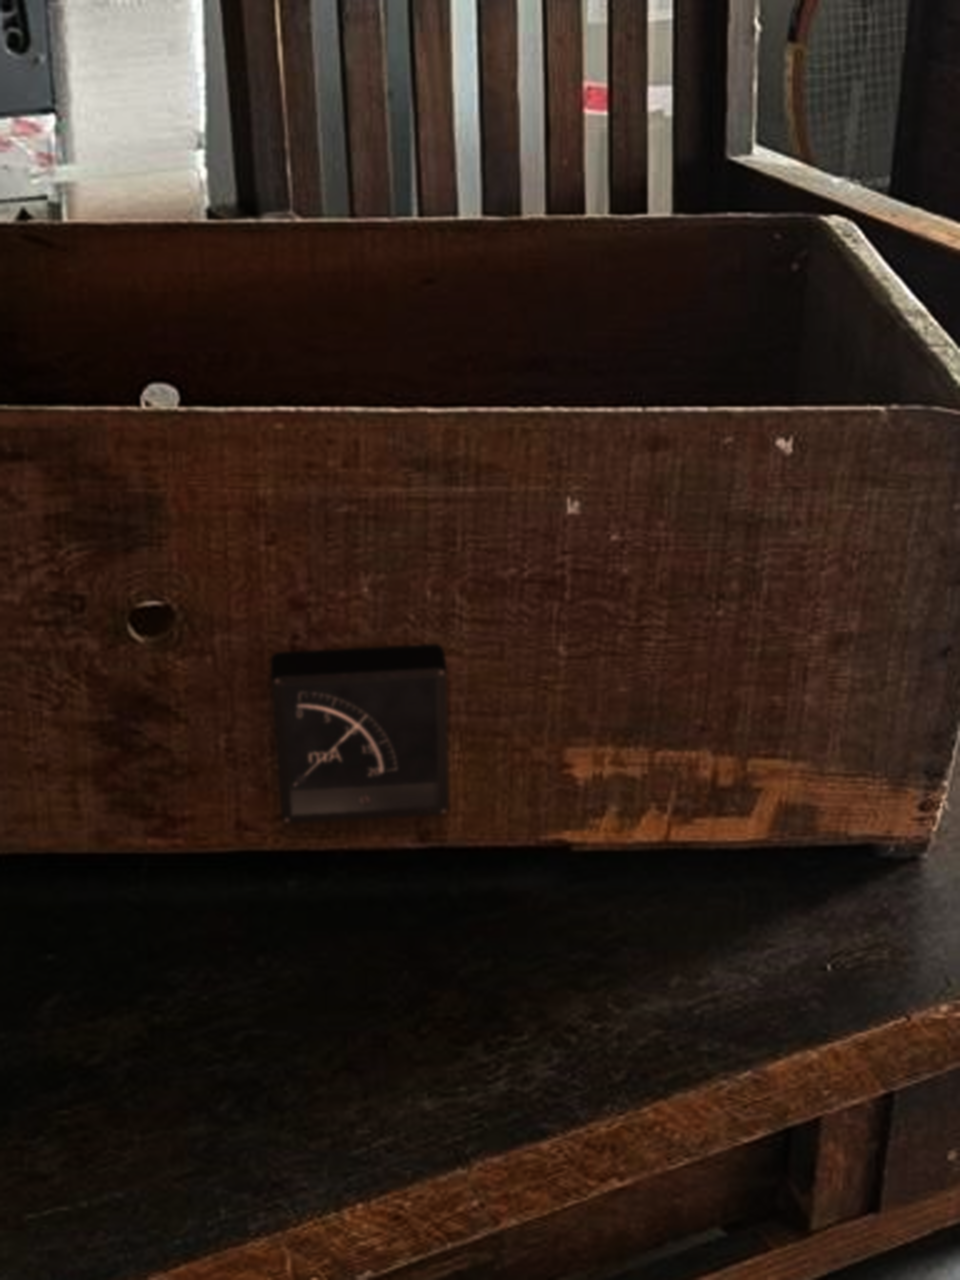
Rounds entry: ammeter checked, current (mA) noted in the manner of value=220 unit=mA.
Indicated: value=10 unit=mA
